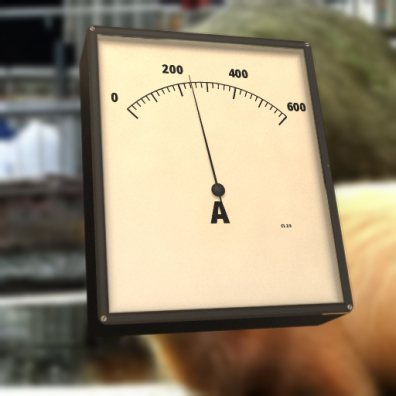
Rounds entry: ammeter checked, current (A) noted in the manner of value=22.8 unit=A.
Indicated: value=240 unit=A
